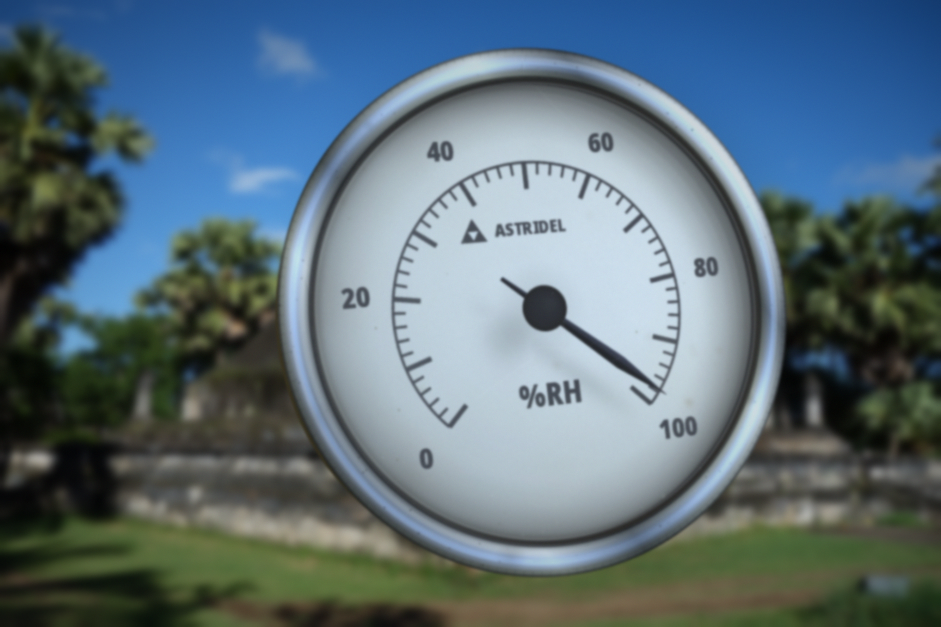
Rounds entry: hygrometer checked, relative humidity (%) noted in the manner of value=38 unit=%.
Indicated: value=98 unit=%
